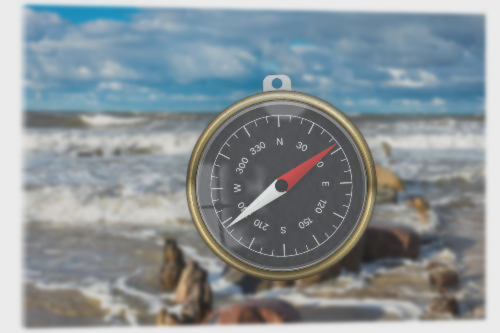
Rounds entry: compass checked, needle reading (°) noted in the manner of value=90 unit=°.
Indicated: value=55 unit=°
